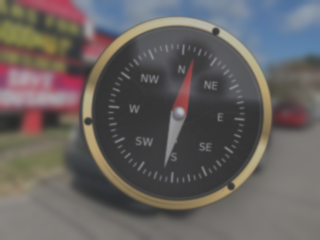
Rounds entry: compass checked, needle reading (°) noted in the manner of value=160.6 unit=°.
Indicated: value=10 unit=°
